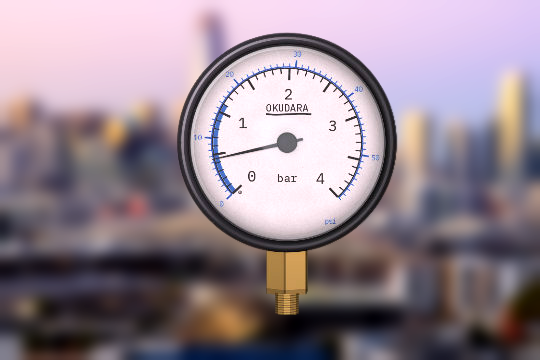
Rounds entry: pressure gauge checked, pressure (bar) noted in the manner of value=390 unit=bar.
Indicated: value=0.45 unit=bar
